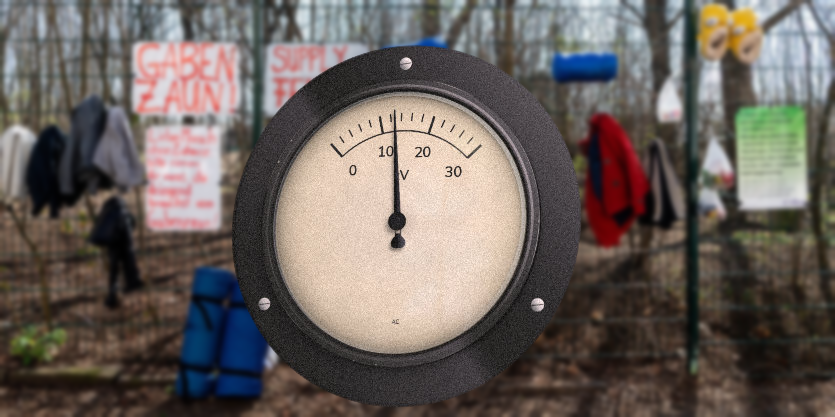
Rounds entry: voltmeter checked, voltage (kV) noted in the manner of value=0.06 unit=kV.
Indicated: value=13 unit=kV
